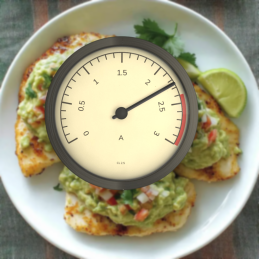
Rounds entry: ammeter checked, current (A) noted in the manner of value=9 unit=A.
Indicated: value=2.25 unit=A
